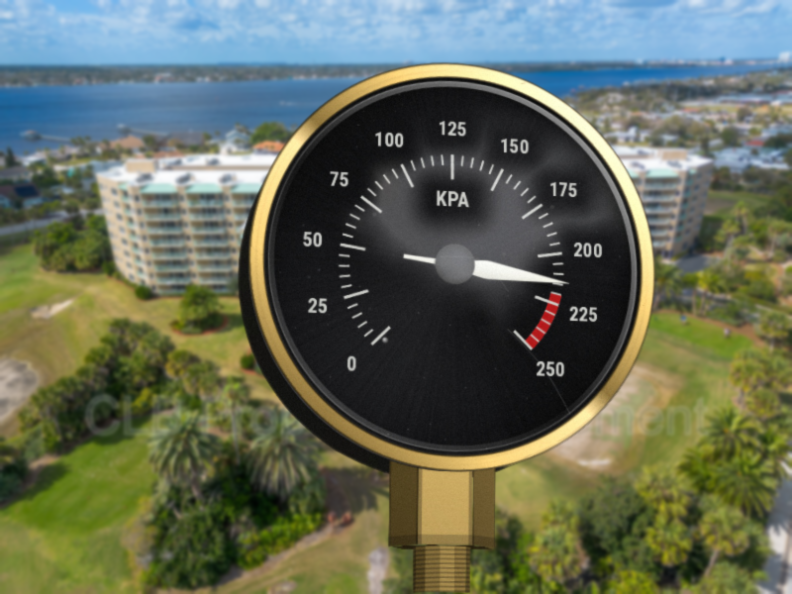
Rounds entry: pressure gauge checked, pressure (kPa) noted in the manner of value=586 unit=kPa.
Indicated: value=215 unit=kPa
